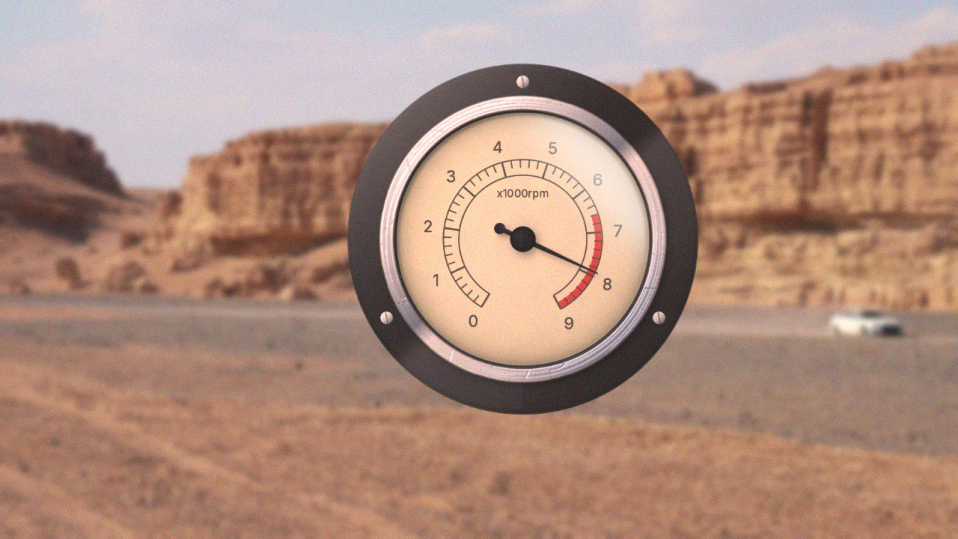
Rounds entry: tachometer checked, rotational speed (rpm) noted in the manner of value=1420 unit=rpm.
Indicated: value=7900 unit=rpm
